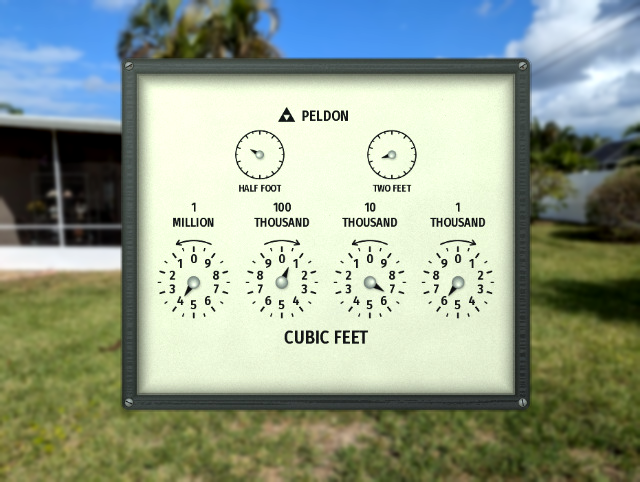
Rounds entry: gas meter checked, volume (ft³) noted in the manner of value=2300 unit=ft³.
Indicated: value=406600 unit=ft³
